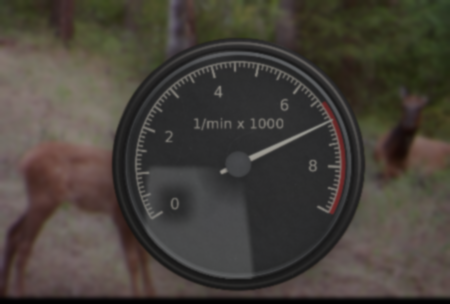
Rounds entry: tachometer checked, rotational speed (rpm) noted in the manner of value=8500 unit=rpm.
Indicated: value=7000 unit=rpm
